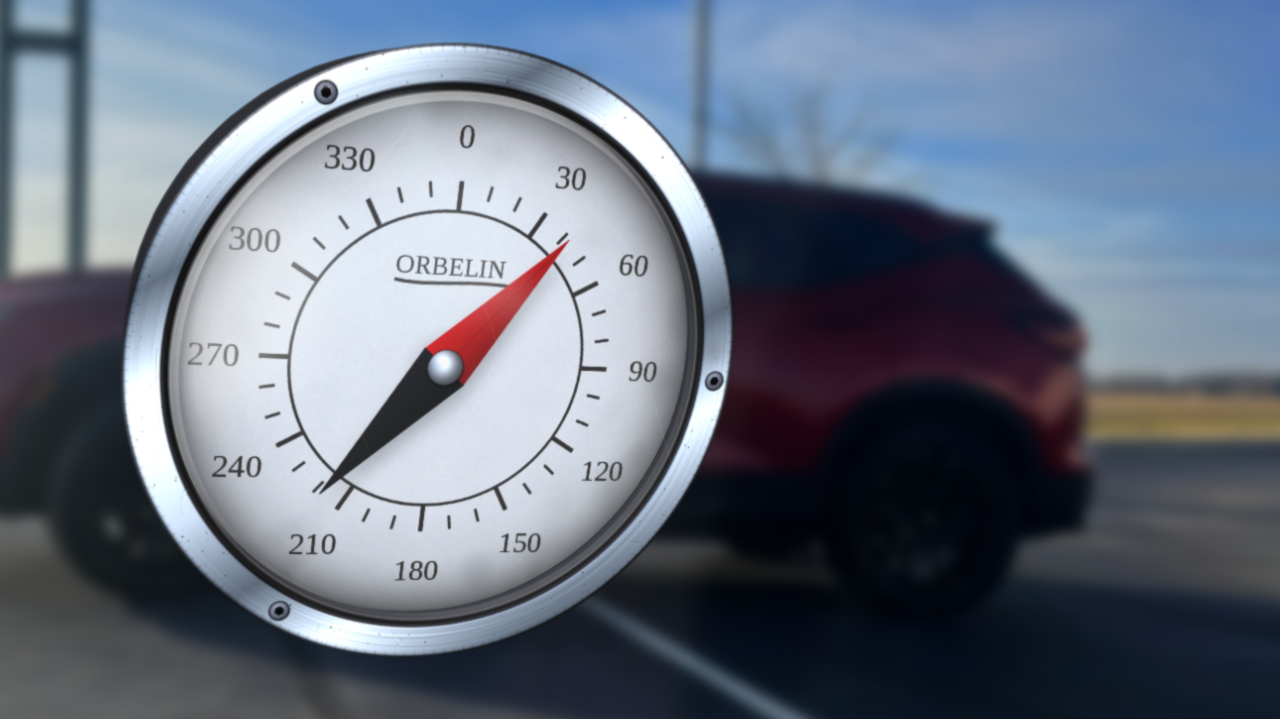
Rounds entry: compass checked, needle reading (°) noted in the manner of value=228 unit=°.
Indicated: value=40 unit=°
